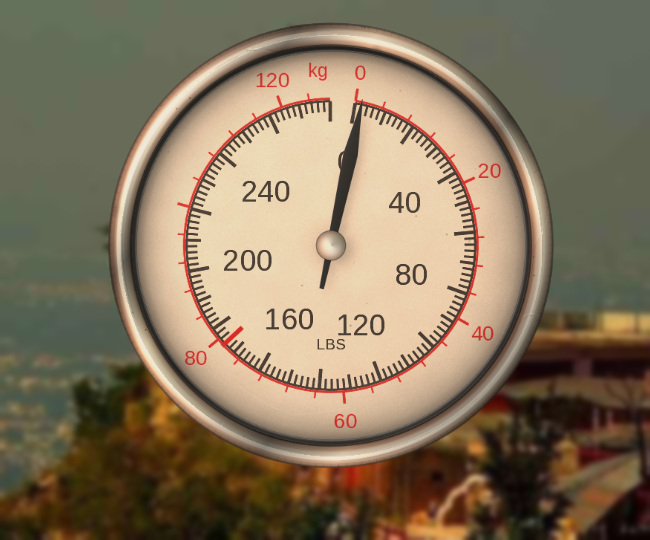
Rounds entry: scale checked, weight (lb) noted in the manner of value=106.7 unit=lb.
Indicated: value=2 unit=lb
